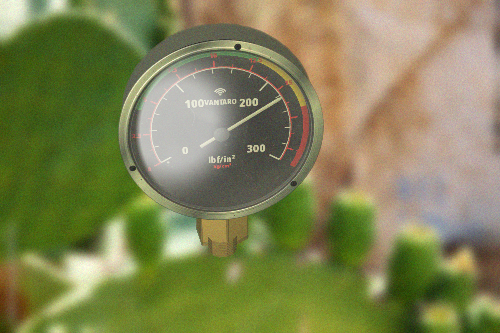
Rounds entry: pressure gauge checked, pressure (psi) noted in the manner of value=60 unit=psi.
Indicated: value=220 unit=psi
